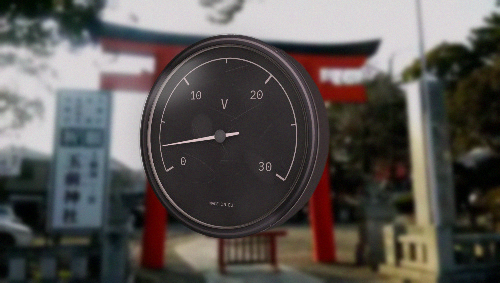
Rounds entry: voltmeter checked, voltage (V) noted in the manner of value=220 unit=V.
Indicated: value=2.5 unit=V
